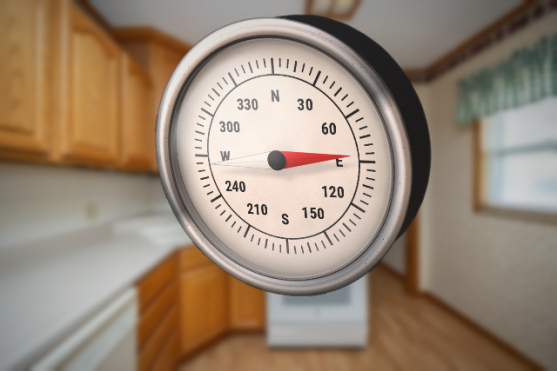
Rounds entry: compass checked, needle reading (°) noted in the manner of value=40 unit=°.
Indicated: value=85 unit=°
